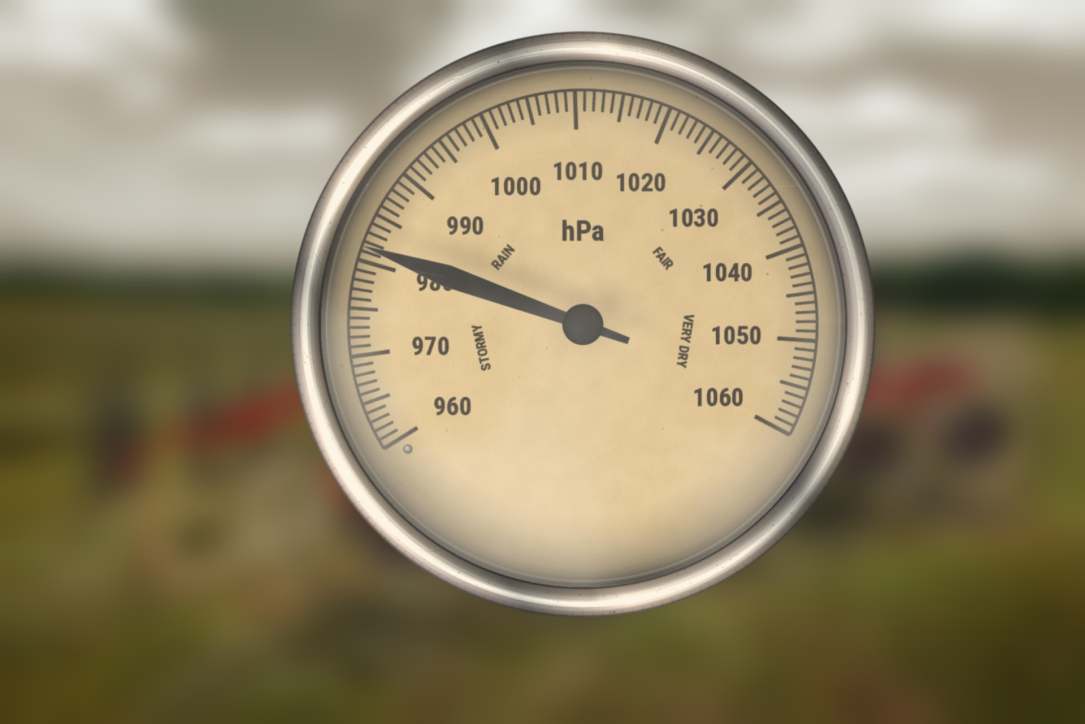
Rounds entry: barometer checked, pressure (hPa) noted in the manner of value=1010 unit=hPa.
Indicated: value=981.5 unit=hPa
